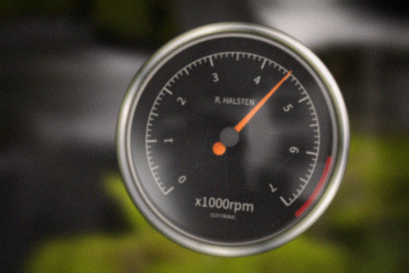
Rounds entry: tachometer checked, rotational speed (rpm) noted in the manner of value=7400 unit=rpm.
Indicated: value=4500 unit=rpm
